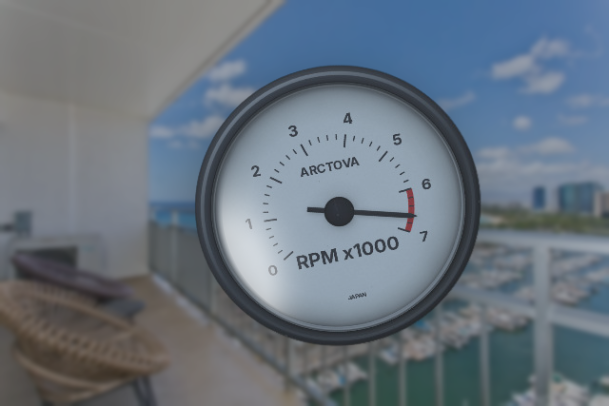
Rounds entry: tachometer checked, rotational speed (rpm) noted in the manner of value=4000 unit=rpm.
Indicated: value=6600 unit=rpm
